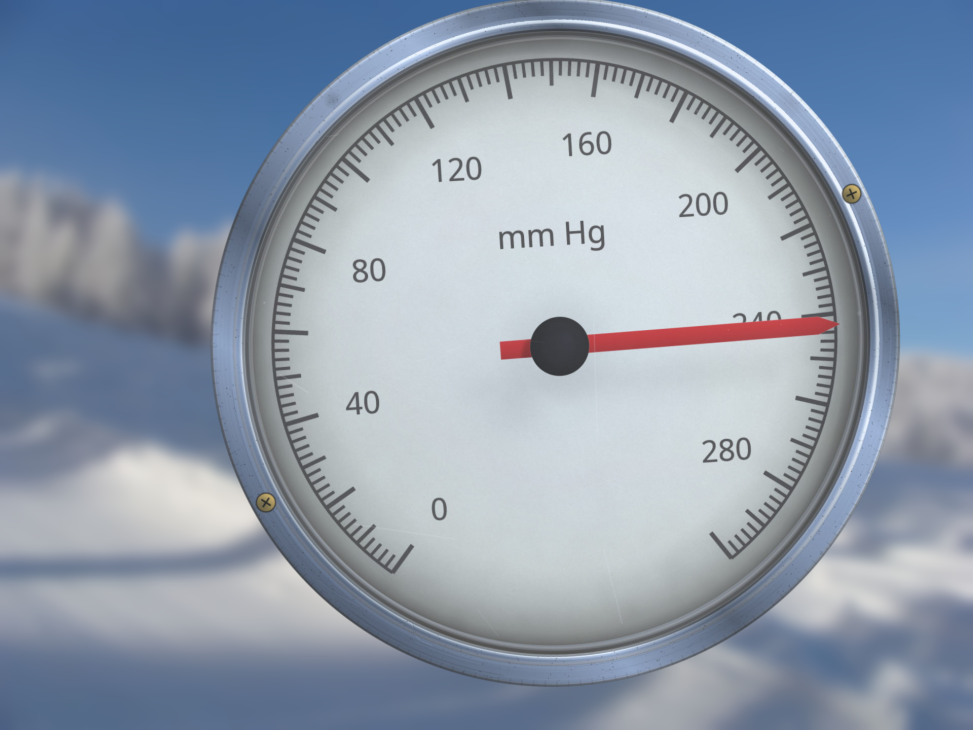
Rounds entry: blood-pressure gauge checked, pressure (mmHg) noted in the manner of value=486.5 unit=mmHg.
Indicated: value=242 unit=mmHg
